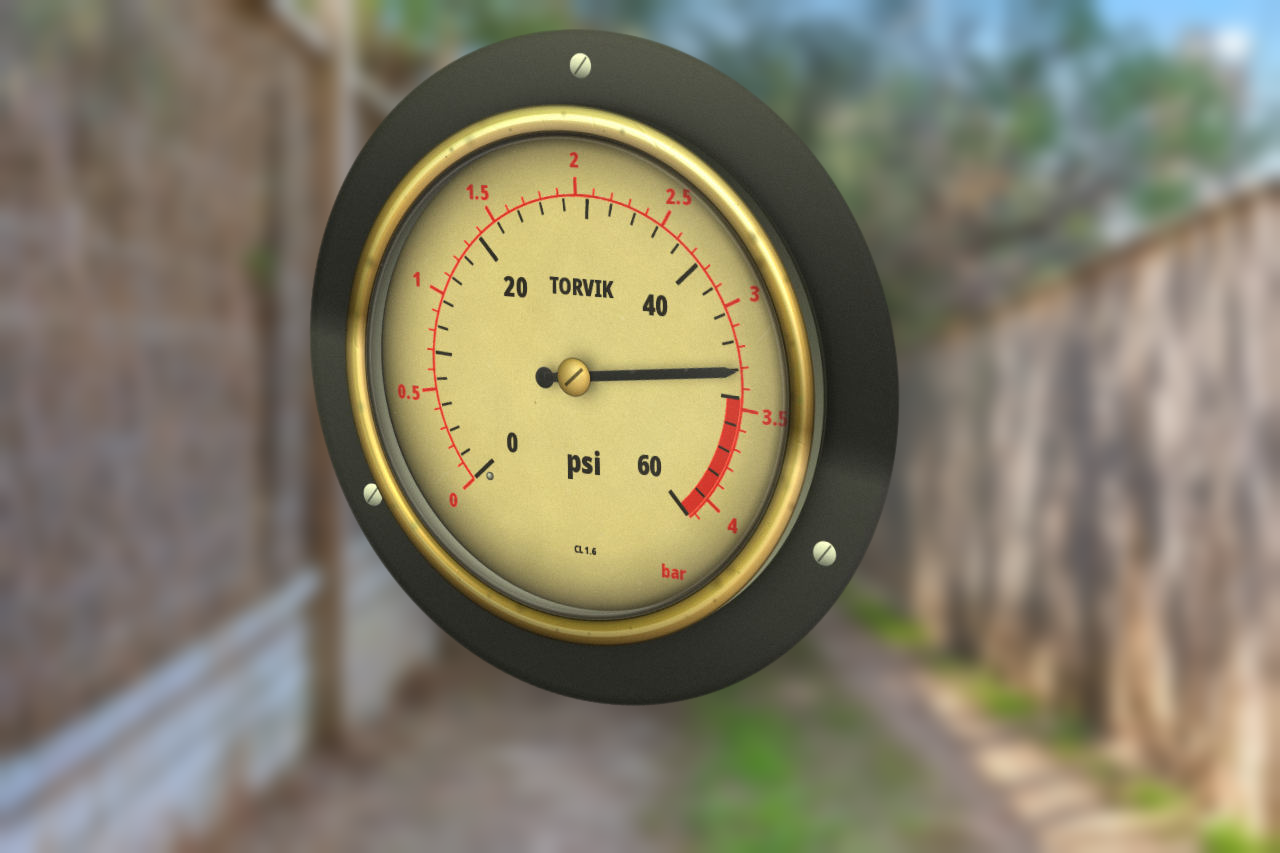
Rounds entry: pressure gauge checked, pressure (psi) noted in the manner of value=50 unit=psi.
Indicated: value=48 unit=psi
